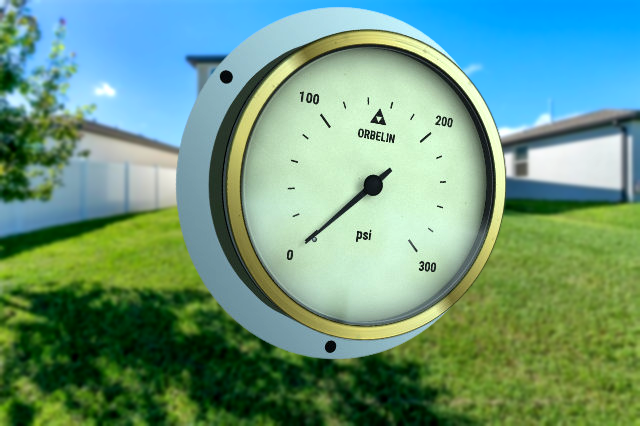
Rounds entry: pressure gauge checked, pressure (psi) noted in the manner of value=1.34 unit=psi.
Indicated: value=0 unit=psi
